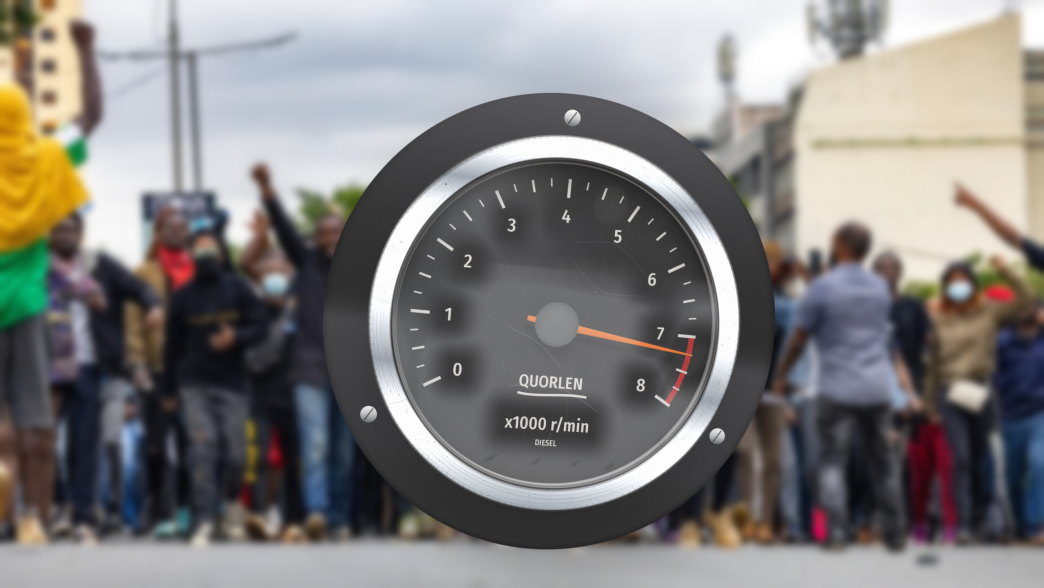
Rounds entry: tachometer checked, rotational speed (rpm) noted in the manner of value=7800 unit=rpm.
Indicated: value=7250 unit=rpm
